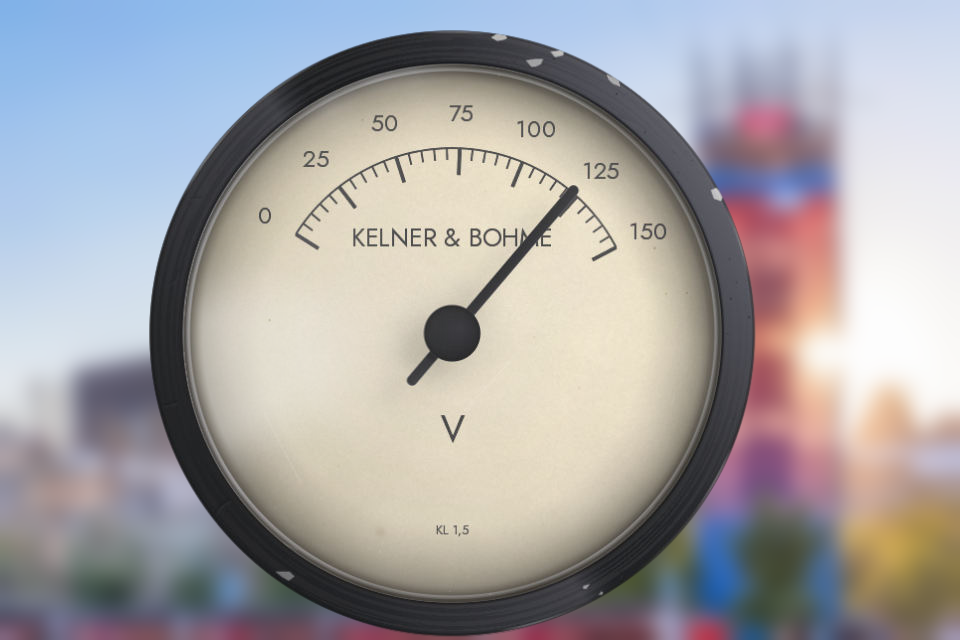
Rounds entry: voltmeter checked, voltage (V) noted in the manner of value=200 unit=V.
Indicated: value=122.5 unit=V
